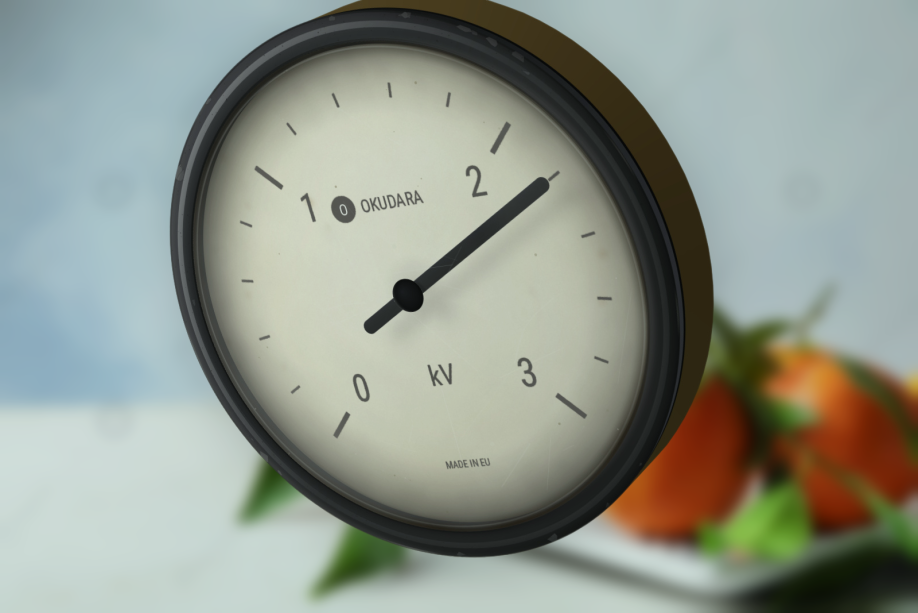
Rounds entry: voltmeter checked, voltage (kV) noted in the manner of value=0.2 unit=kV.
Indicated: value=2.2 unit=kV
